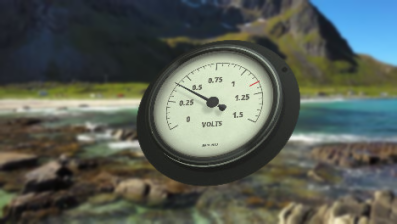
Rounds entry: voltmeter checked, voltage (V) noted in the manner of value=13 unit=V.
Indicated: value=0.4 unit=V
